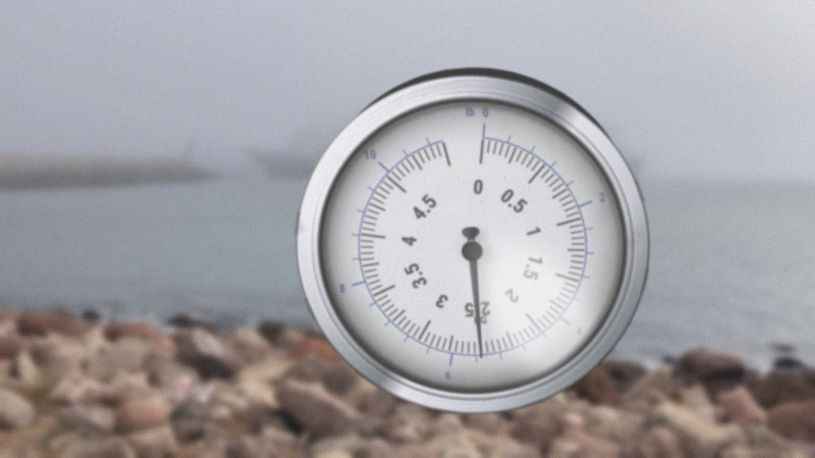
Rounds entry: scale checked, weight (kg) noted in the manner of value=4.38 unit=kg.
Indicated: value=2.5 unit=kg
